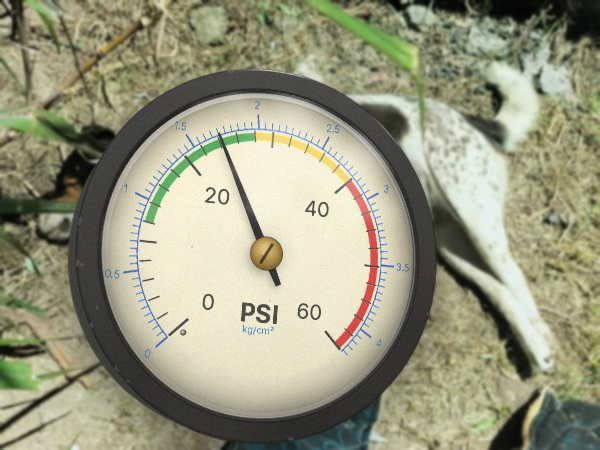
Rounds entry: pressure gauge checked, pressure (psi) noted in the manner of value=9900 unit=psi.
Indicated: value=24 unit=psi
